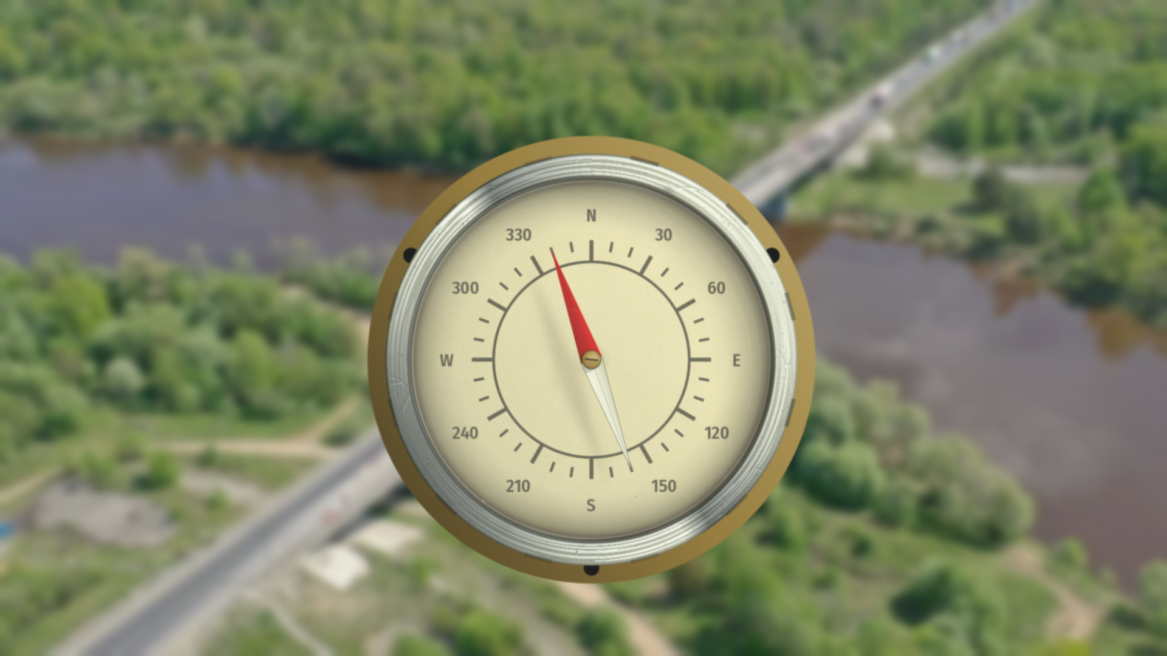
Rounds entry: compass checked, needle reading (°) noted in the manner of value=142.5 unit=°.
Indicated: value=340 unit=°
